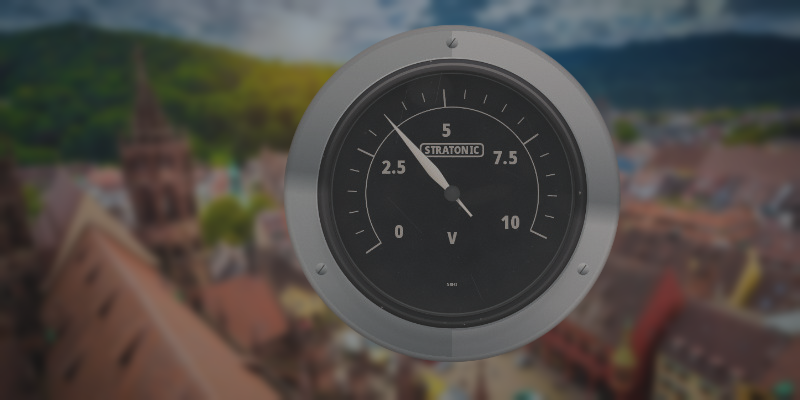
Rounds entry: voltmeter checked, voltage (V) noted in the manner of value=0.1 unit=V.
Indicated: value=3.5 unit=V
